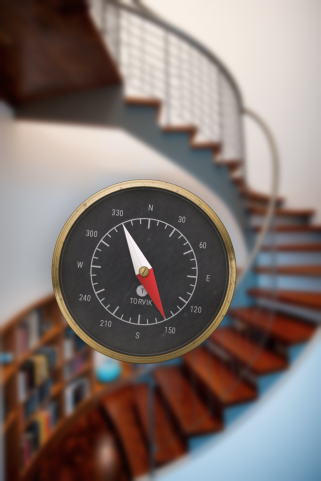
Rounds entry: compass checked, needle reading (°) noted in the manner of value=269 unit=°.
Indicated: value=150 unit=°
